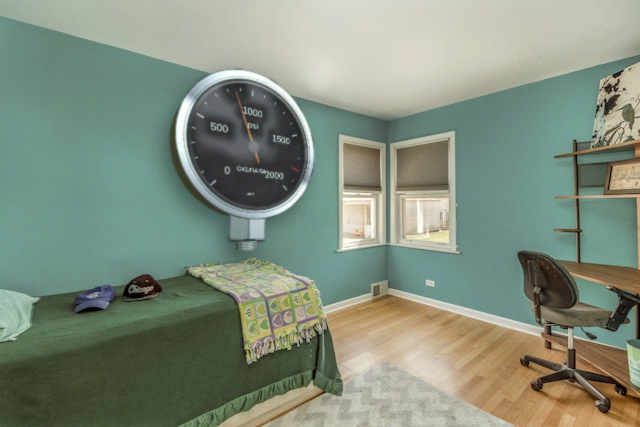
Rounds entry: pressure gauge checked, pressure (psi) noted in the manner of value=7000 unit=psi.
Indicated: value=850 unit=psi
